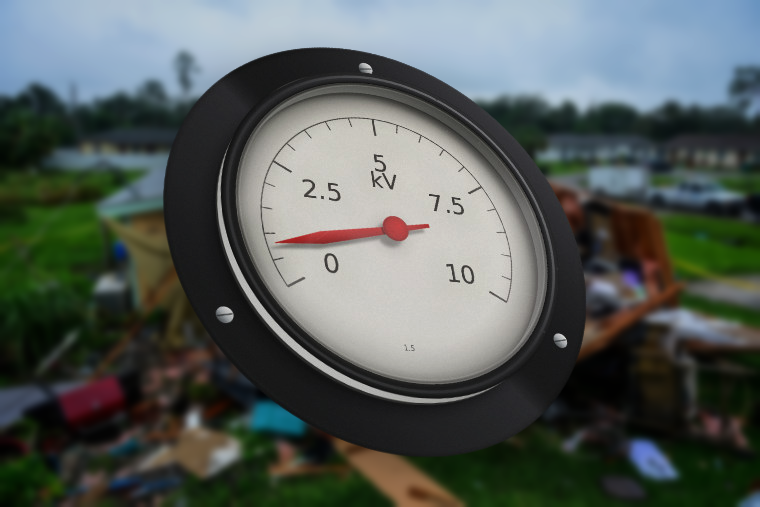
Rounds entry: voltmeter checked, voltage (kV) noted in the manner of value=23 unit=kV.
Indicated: value=0.75 unit=kV
